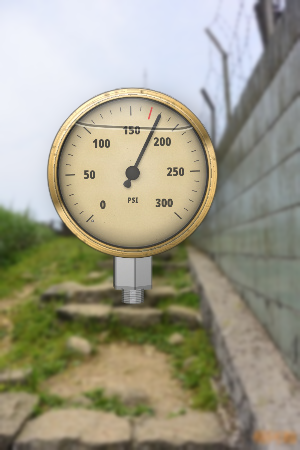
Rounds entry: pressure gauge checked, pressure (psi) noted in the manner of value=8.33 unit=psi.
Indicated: value=180 unit=psi
